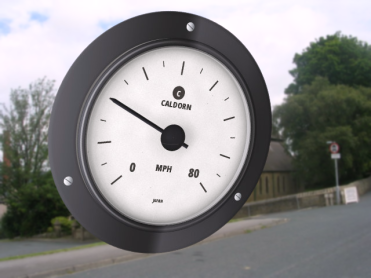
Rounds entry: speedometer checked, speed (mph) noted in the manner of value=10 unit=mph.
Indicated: value=20 unit=mph
